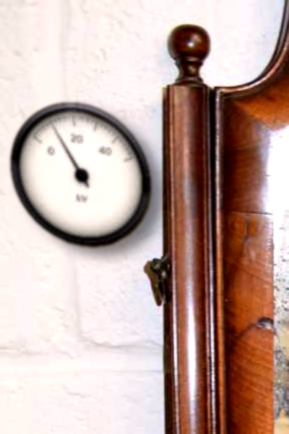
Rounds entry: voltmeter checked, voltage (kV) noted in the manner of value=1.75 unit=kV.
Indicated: value=10 unit=kV
